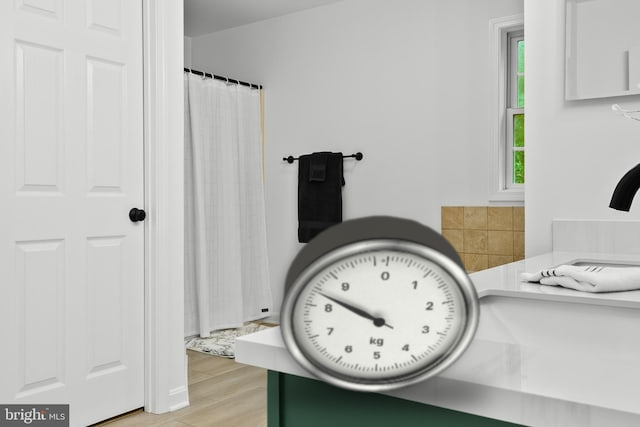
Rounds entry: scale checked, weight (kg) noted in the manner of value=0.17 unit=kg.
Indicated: value=8.5 unit=kg
